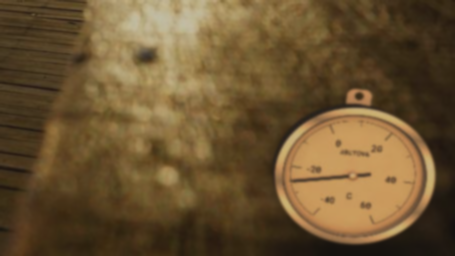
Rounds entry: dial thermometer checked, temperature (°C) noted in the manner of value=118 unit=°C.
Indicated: value=-25 unit=°C
